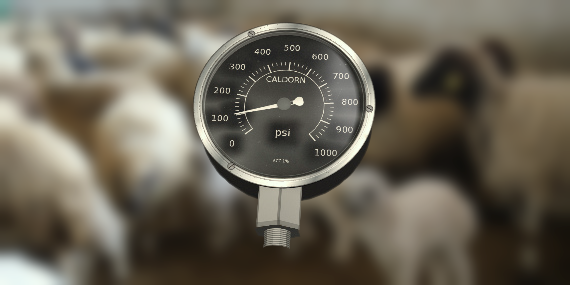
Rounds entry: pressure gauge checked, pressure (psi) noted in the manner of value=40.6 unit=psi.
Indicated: value=100 unit=psi
